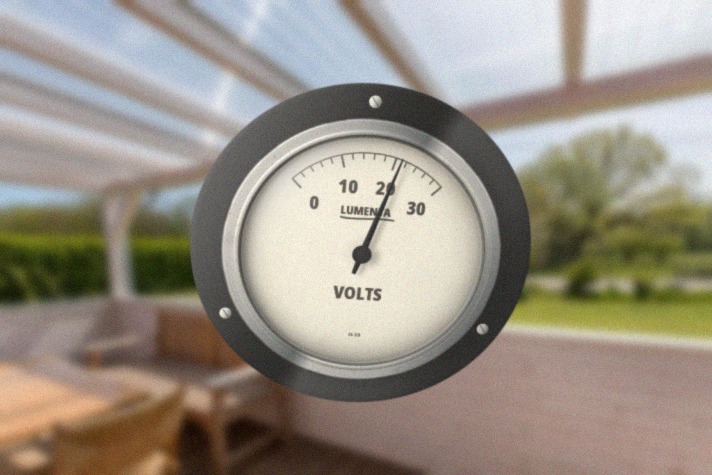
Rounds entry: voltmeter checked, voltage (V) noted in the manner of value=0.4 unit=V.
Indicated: value=21 unit=V
